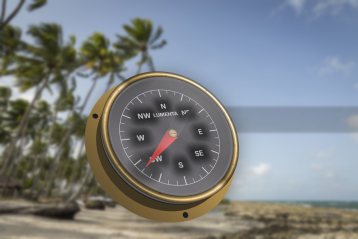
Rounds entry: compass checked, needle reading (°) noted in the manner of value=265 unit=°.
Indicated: value=230 unit=°
